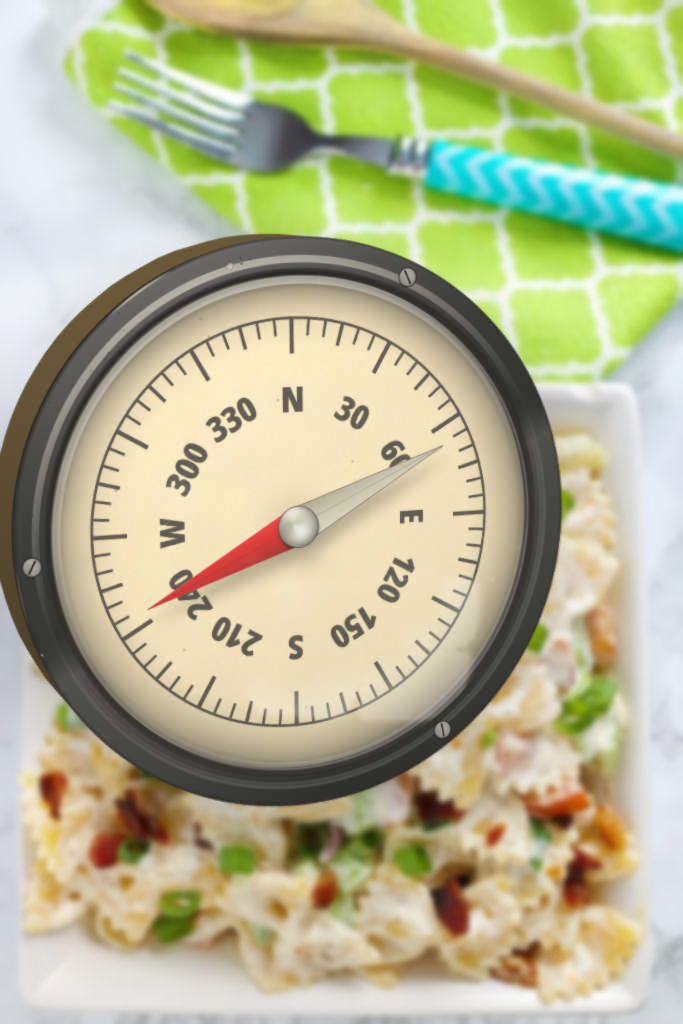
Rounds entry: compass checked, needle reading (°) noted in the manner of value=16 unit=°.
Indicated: value=245 unit=°
